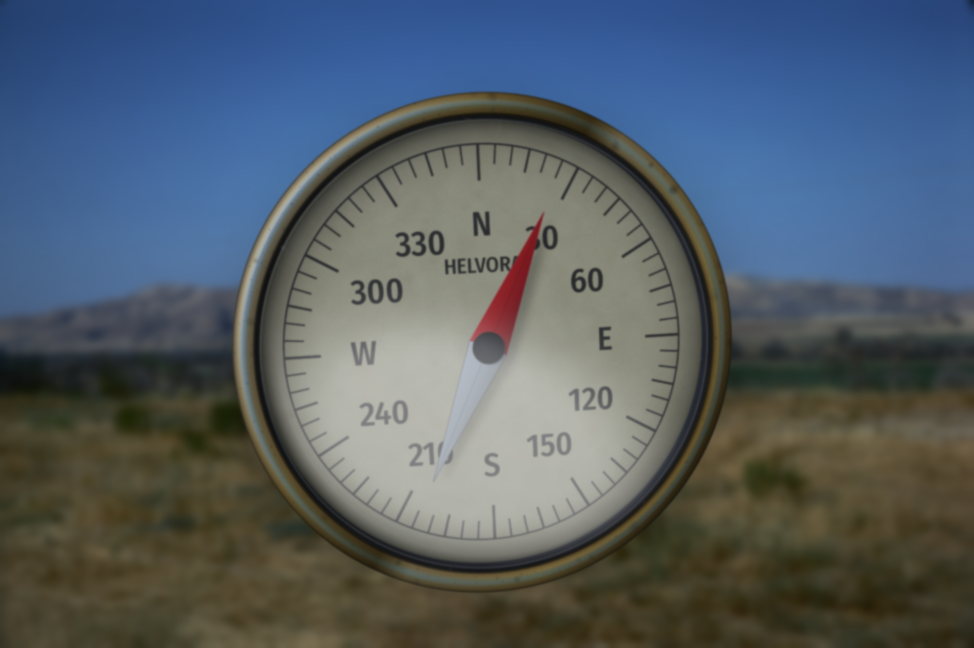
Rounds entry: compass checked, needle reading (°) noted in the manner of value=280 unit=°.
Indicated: value=25 unit=°
